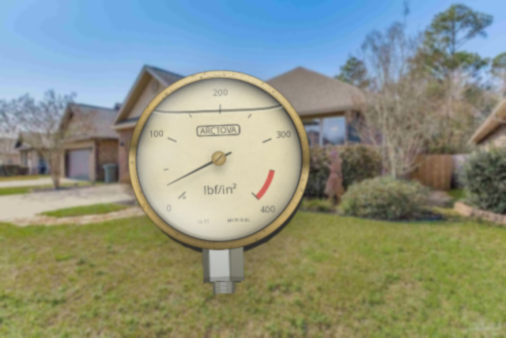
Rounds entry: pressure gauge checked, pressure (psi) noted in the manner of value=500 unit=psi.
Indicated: value=25 unit=psi
